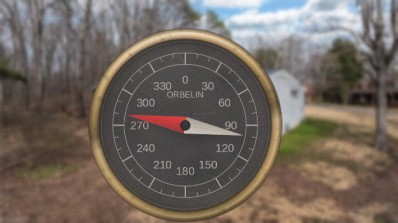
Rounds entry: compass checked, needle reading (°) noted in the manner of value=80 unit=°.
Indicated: value=280 unit=°
